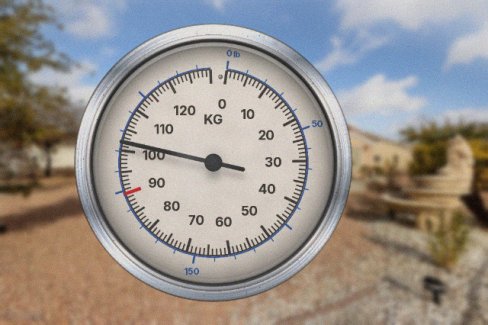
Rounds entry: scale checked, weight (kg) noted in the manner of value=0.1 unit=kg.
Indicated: value=102 unit=kg
